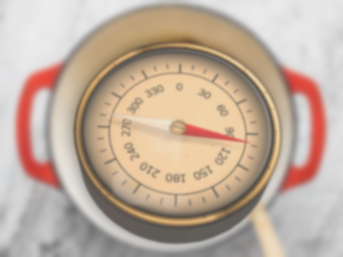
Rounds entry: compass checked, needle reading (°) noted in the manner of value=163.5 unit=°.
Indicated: value=100 unit=°
